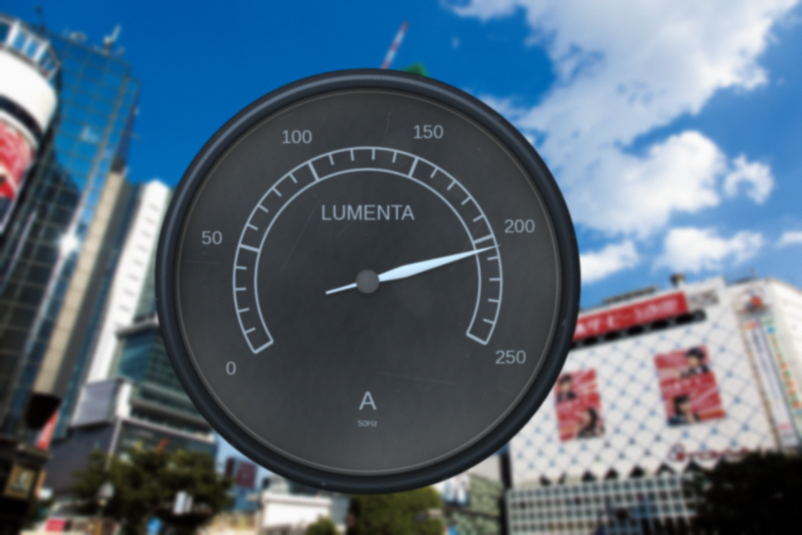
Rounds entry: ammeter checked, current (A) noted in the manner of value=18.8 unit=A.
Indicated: value=205 unit=A
